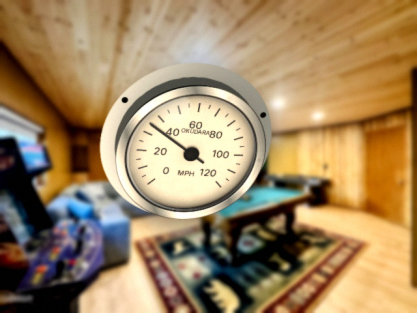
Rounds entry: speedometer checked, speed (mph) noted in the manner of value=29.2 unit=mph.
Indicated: value=35 unit=mph
